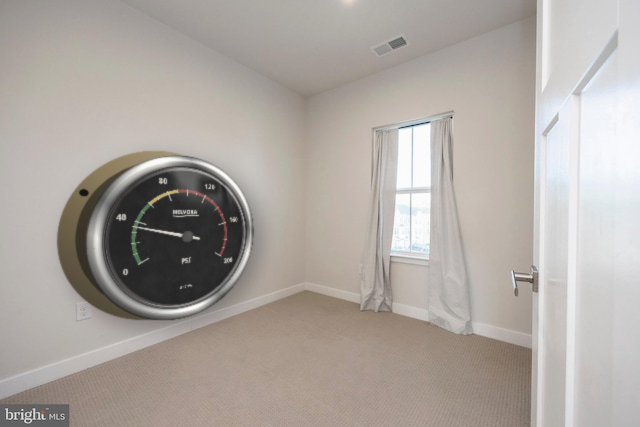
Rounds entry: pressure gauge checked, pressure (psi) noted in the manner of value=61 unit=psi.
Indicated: value=35 unit=psi
